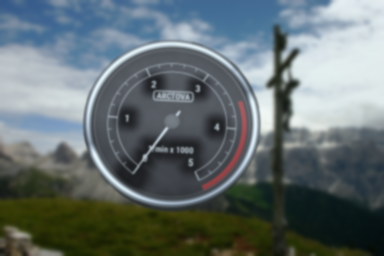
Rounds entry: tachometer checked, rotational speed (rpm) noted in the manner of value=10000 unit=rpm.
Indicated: value=0 unit=rpm
